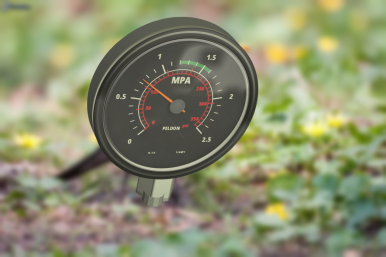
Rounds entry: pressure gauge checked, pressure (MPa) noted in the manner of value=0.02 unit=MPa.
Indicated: value=0.75 unit=MPa
